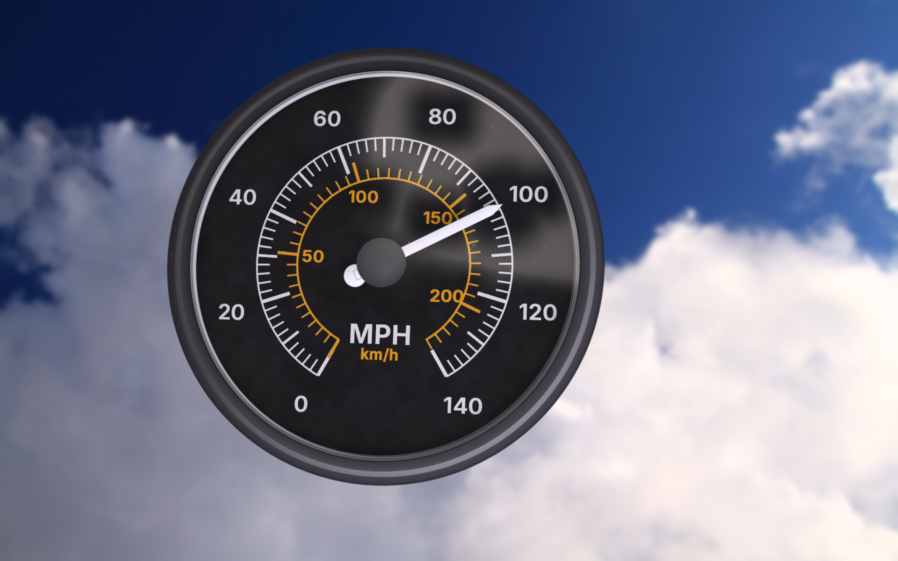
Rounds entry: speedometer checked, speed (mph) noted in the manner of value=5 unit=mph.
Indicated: value=100 unit=mph
